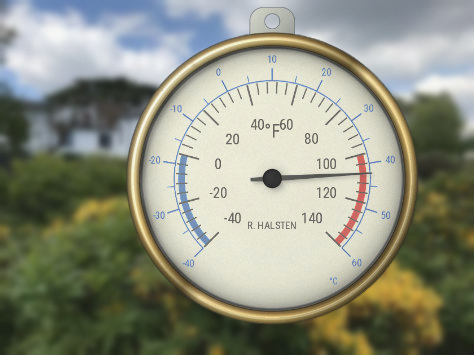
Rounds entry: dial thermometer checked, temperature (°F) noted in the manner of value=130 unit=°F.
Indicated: value=108 unit=°F
